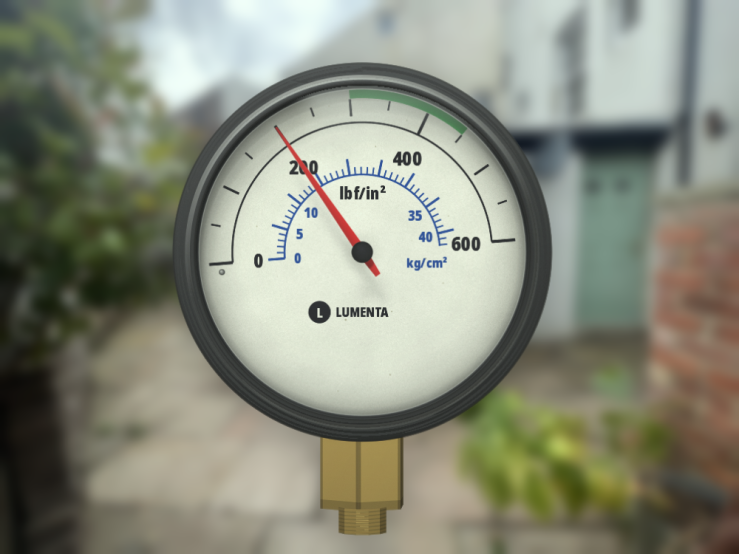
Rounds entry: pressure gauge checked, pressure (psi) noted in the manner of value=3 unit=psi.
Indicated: value=200 unit=psi
